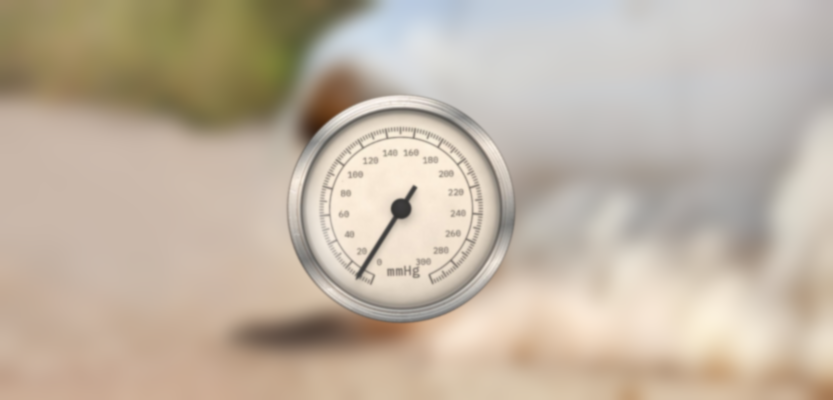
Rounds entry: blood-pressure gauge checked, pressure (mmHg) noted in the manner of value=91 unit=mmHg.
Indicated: value=10 unit=mmHg
